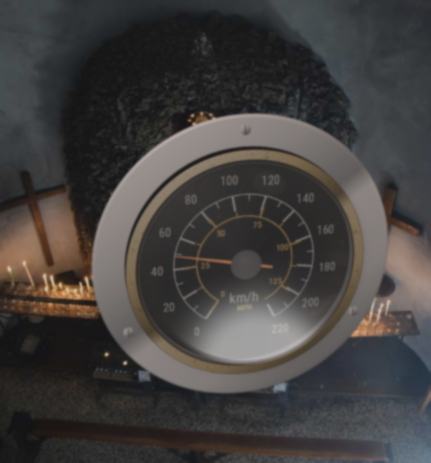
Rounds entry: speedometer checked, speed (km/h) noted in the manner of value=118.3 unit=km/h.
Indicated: value=50 unit=km/h
